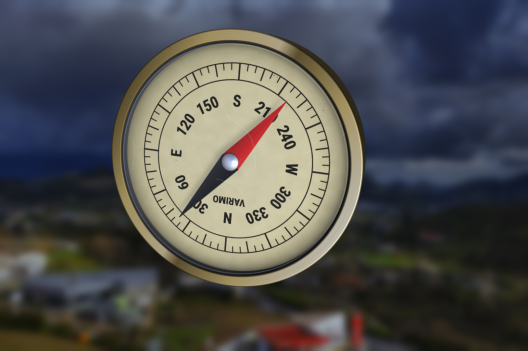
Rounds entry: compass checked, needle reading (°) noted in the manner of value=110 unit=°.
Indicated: value=217.5 unit=°
